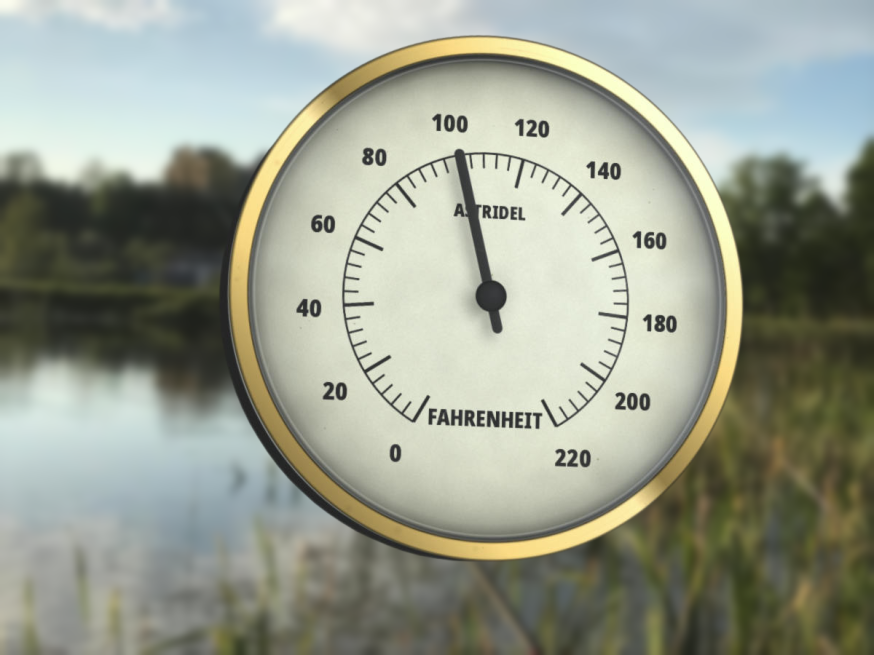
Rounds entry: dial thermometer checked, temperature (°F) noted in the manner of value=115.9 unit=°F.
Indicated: value=100 unit=°F
